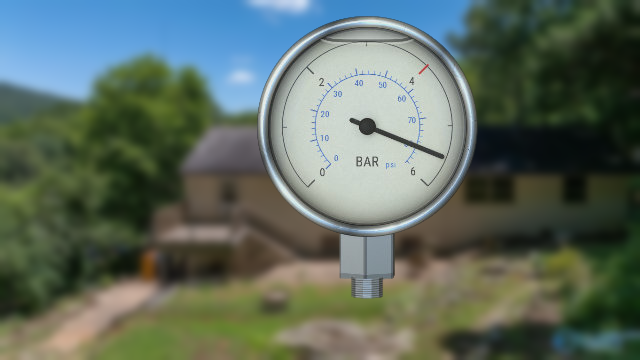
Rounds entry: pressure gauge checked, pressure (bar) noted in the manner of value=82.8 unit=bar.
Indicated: value=5.5 unit=bar
